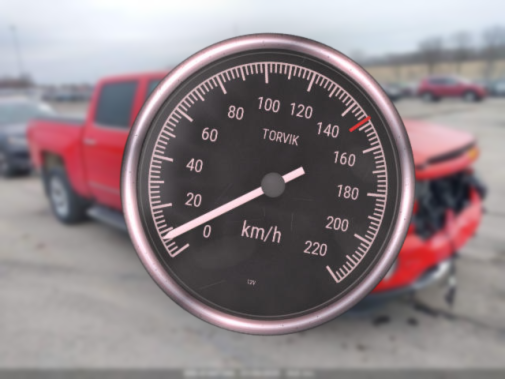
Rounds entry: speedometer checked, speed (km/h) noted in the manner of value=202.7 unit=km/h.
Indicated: value=8 unit=km/h
